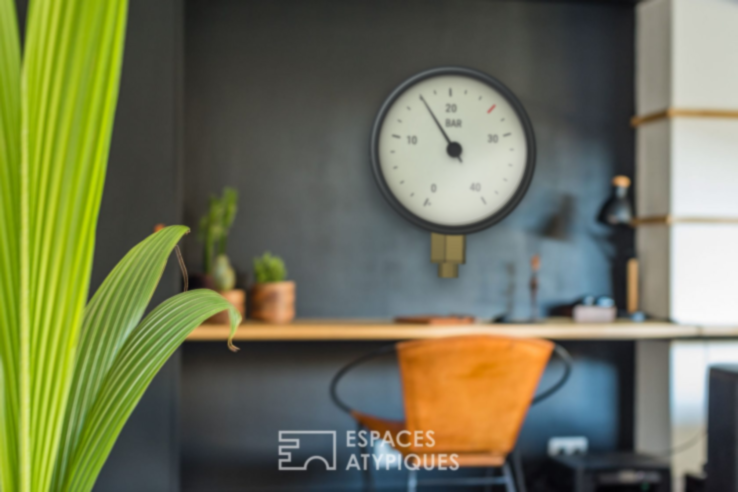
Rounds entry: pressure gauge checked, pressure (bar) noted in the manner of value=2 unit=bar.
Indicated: value=16 unit=bar
